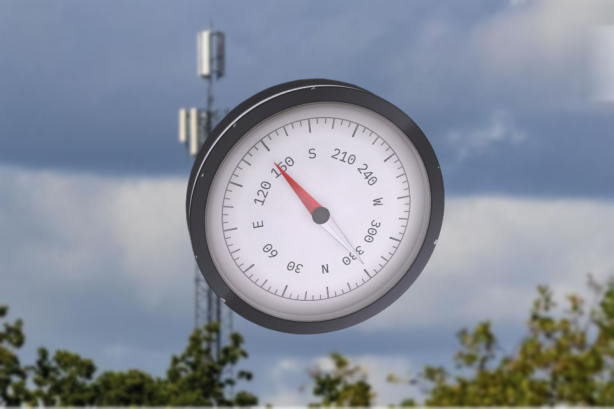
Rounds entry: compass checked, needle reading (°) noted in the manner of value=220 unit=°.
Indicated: value=147.5 unit=°
